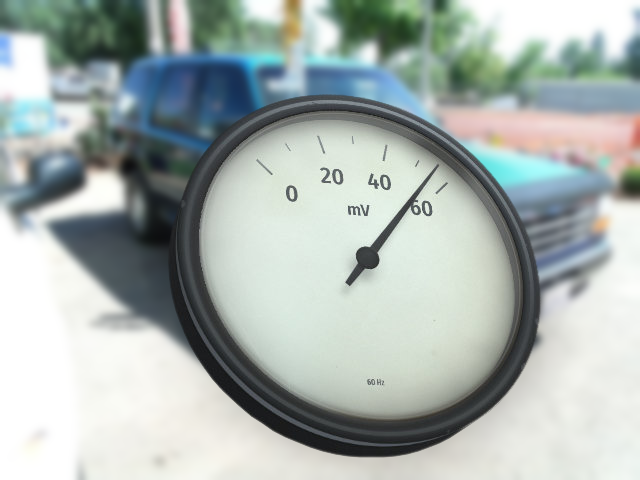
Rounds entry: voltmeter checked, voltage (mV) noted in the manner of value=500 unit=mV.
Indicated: value=55 unit=mV
